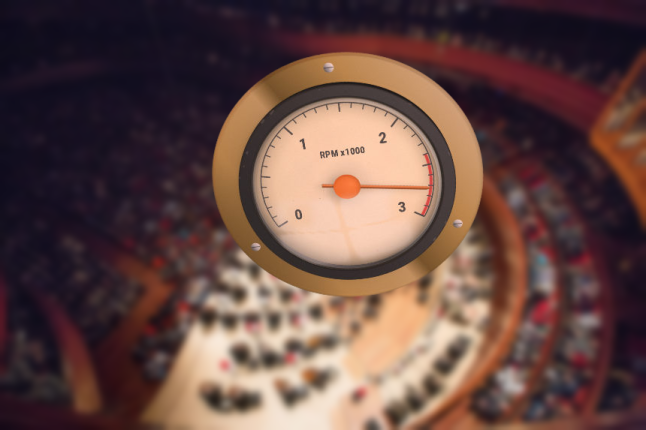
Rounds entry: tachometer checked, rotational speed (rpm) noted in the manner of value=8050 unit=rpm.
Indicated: value=2700 unit=rpm
